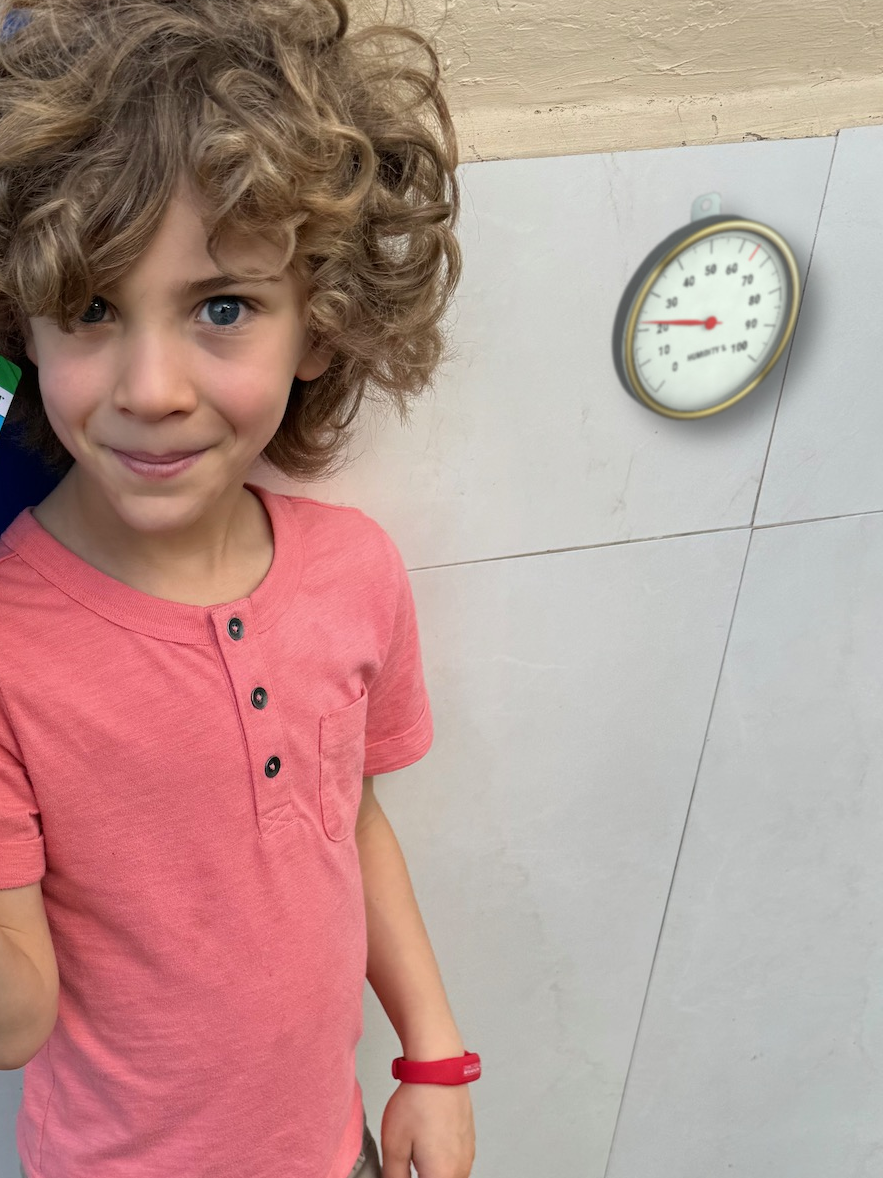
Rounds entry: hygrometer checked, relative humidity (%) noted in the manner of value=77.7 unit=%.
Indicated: value=22.5 unit=%
